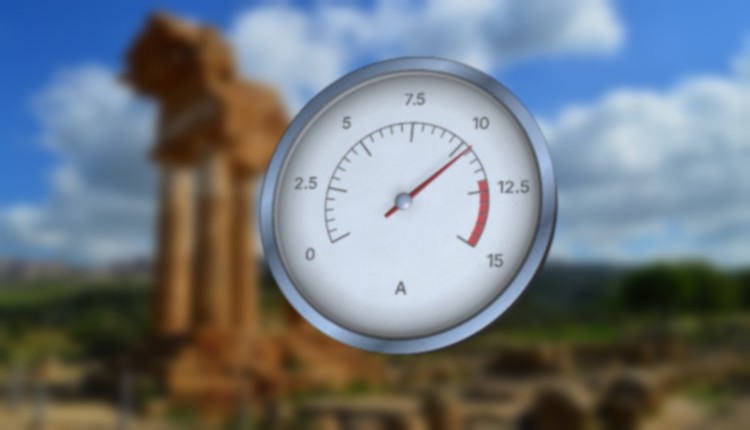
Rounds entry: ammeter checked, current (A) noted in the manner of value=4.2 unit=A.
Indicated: value=10.5 unit=A
